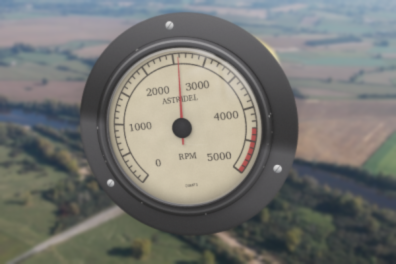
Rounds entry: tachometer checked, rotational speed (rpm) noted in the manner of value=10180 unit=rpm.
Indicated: value=2600 unit=rpm
